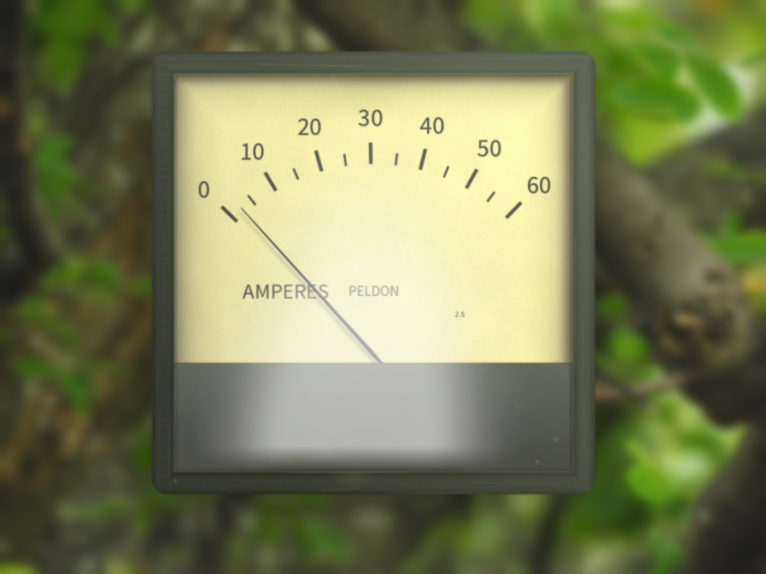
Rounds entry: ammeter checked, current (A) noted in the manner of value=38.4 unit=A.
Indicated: value=2.5 unit=A
